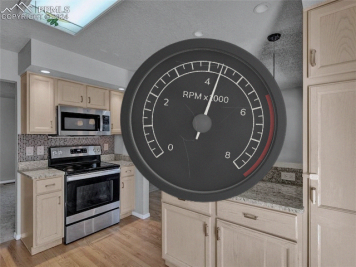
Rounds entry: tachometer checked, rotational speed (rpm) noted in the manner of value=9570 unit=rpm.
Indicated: value=4375 unit=rpm
